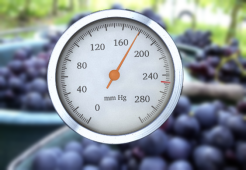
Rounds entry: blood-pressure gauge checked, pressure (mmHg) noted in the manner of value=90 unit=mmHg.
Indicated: value=180 unit=mmHg
